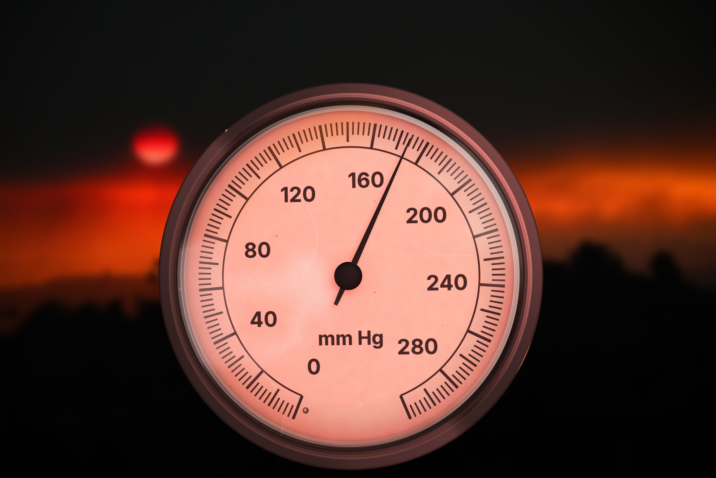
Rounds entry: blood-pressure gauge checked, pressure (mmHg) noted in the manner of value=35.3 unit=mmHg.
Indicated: value=174 unit=mmHg
